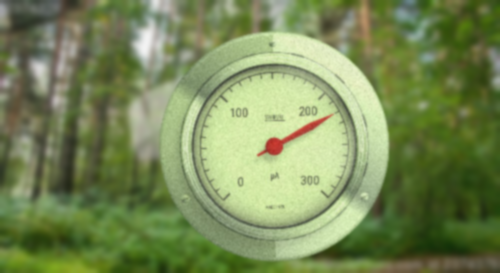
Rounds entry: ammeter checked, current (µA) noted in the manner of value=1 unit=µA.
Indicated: value=220 unit=µA
